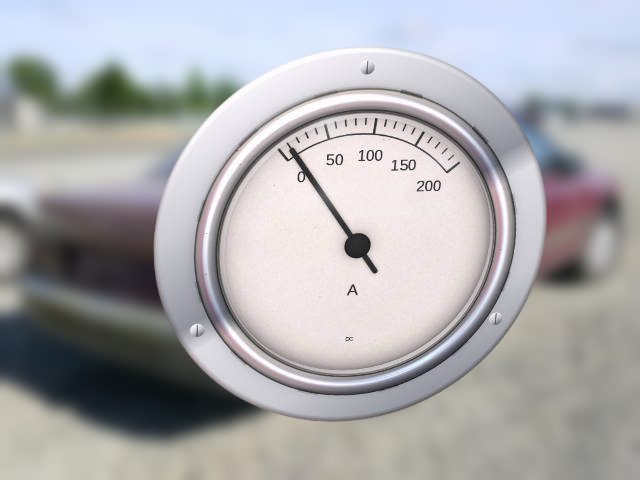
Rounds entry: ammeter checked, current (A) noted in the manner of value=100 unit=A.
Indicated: value=10 unit=A
